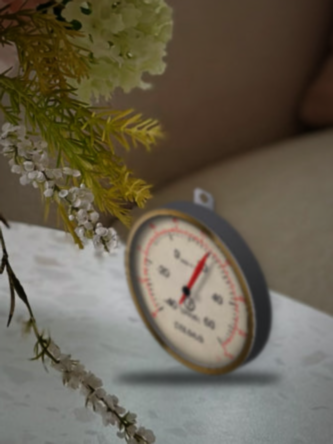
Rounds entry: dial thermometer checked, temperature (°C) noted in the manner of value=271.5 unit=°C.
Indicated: value=20 unit=°C
